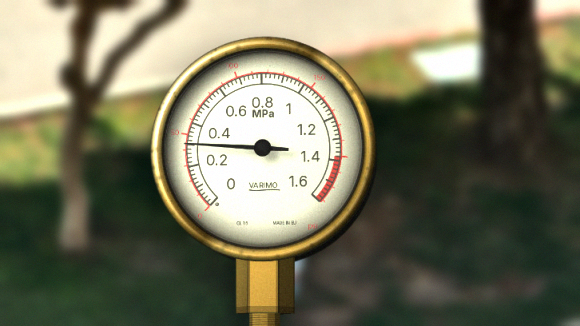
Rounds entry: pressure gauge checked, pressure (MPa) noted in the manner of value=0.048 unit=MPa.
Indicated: value=0.3 unit=MPa
